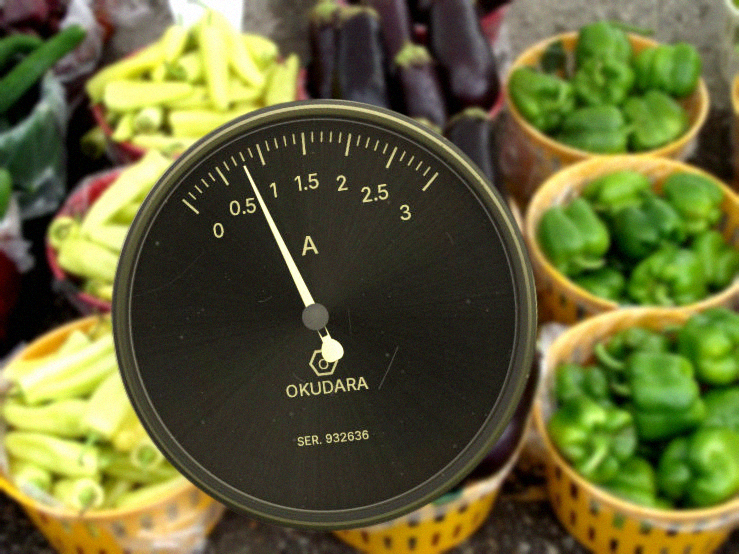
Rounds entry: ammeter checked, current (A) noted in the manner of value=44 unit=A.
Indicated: value=0.8 unit=A
